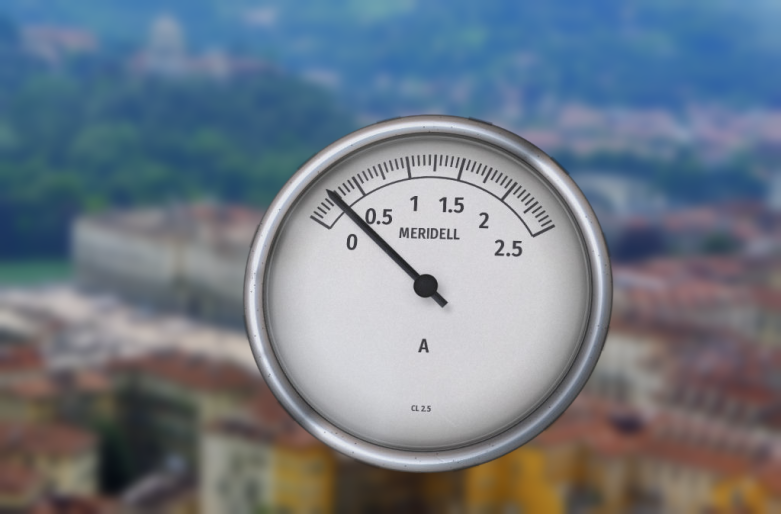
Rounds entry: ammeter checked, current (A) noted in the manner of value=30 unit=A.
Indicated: value=0.25 unit=A
